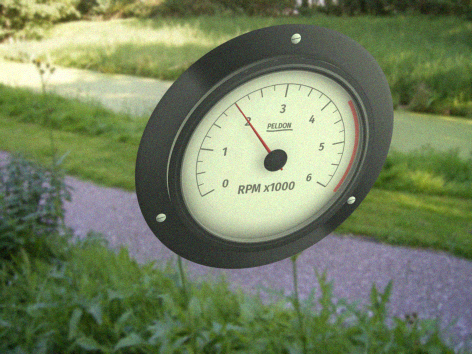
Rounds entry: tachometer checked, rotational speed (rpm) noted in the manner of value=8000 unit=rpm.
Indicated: value=2000 unit=rpm
